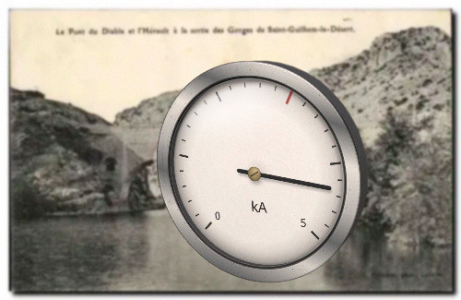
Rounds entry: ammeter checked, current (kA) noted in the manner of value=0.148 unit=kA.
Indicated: value=4.3 unit=kA
